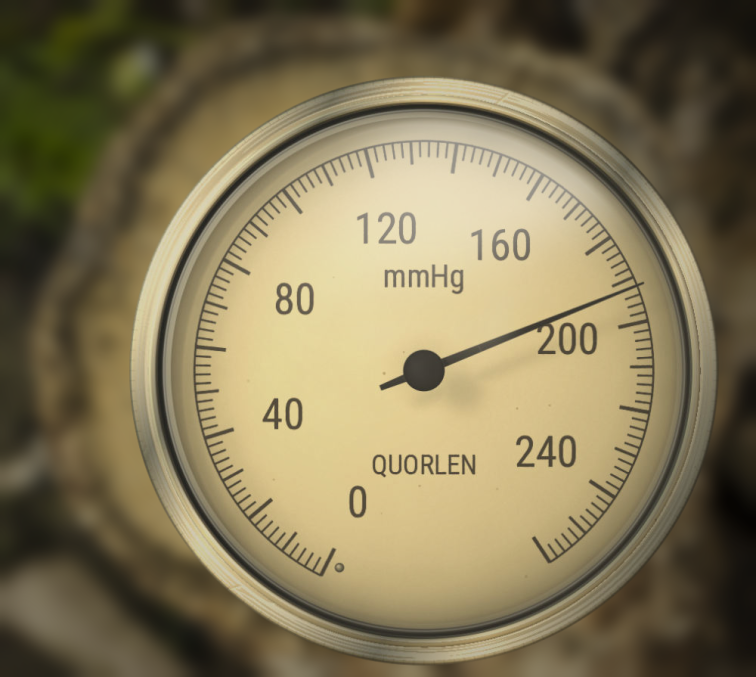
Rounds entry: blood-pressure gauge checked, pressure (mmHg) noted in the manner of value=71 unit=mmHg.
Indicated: value=192 unit=mmHg
